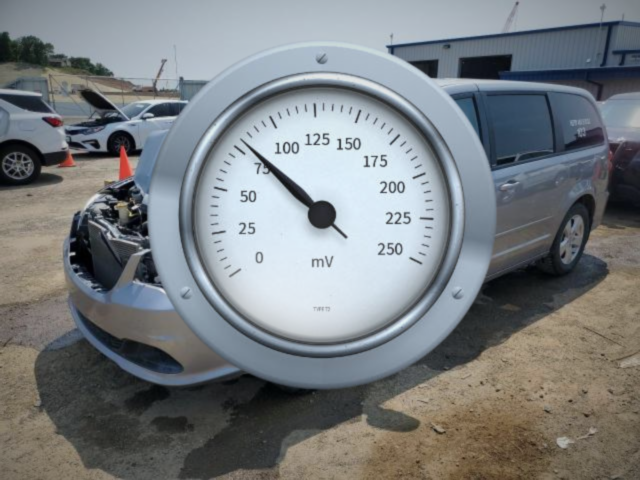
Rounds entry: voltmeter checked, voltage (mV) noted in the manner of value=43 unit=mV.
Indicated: value=80 unit=mV
